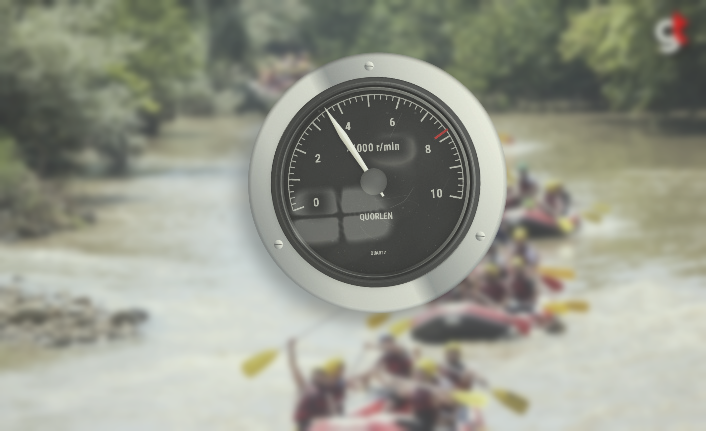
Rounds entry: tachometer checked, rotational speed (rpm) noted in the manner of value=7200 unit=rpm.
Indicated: value=3600 unit=rpm
